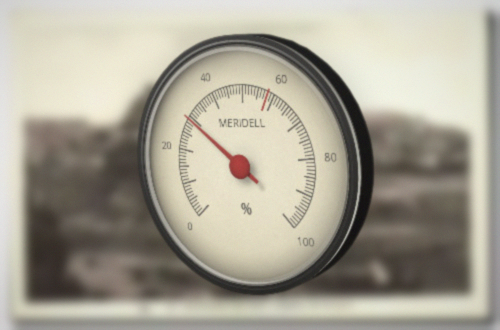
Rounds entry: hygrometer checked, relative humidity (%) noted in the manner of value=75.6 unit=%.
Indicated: value=30 unit=%
